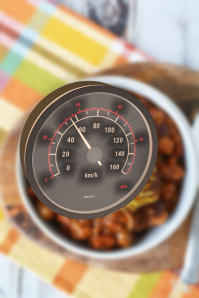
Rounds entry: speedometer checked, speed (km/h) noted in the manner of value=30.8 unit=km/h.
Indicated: value=55 unit=km/h
